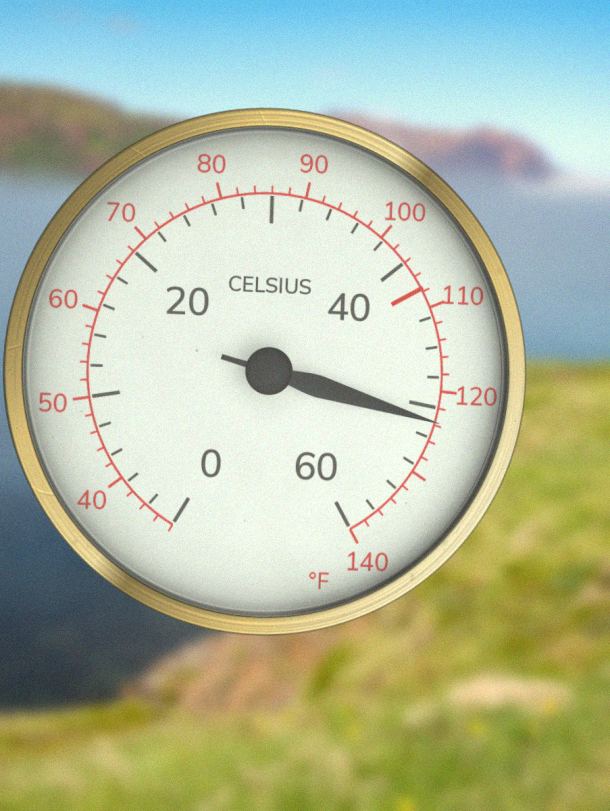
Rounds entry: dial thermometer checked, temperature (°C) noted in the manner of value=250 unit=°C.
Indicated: value=51 unit=°C
